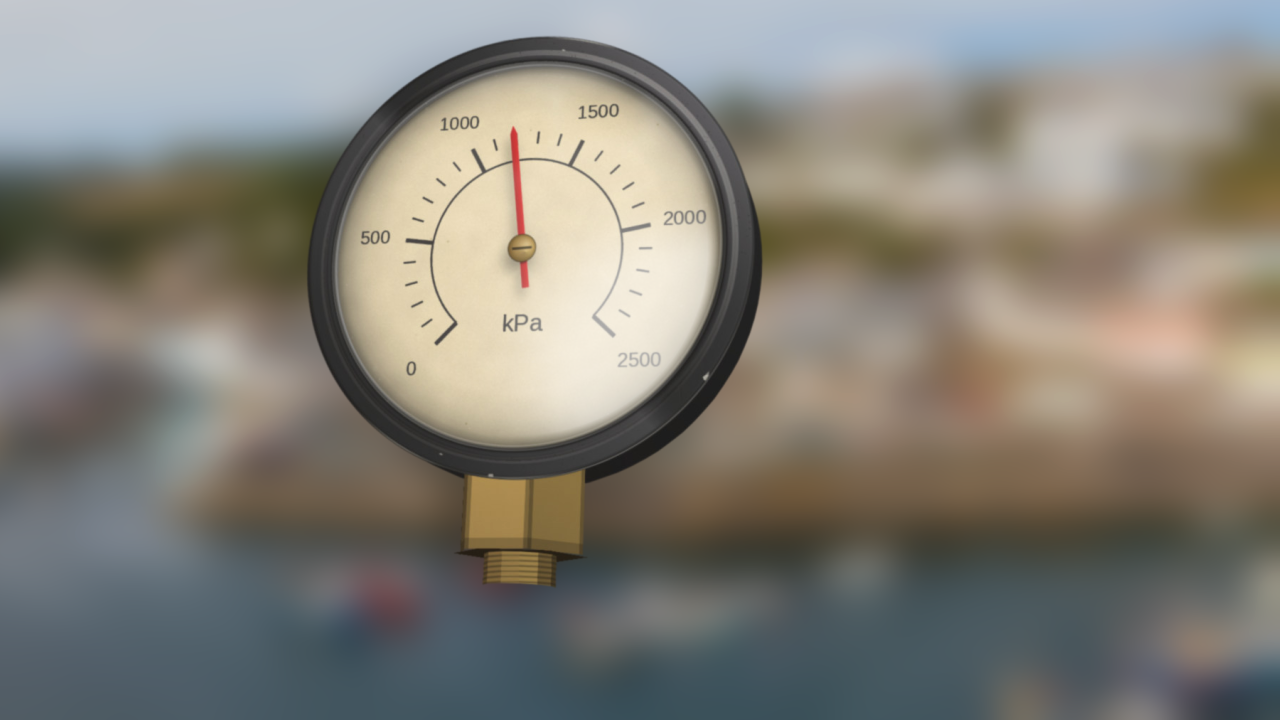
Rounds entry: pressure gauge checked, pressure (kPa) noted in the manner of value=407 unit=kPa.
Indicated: value=1200 unit=kPa
